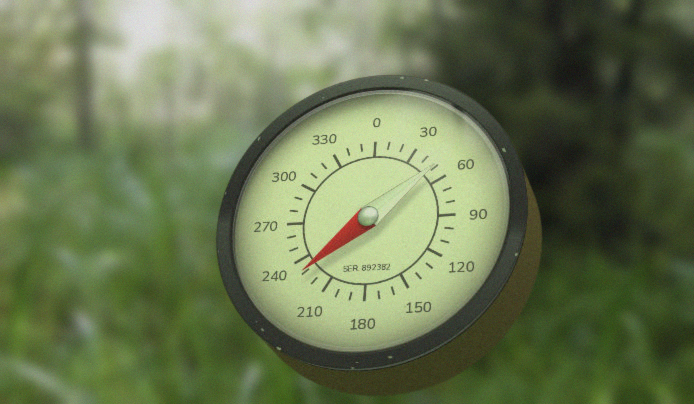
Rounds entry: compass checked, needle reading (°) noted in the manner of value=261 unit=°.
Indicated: value=230 unit=°
